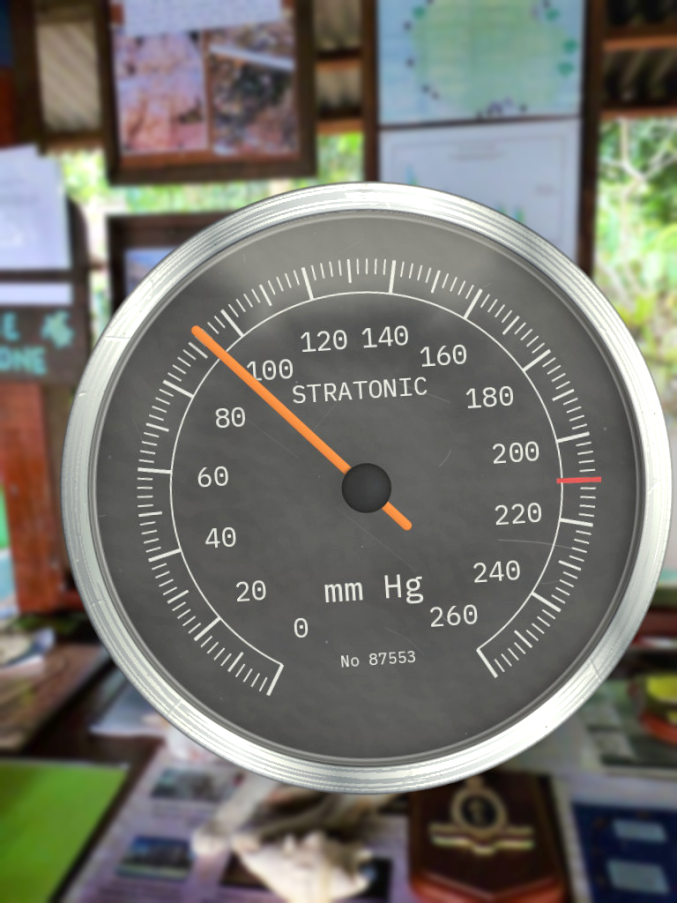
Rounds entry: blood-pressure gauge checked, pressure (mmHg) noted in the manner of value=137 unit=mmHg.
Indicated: value=93 unit=mmHg
